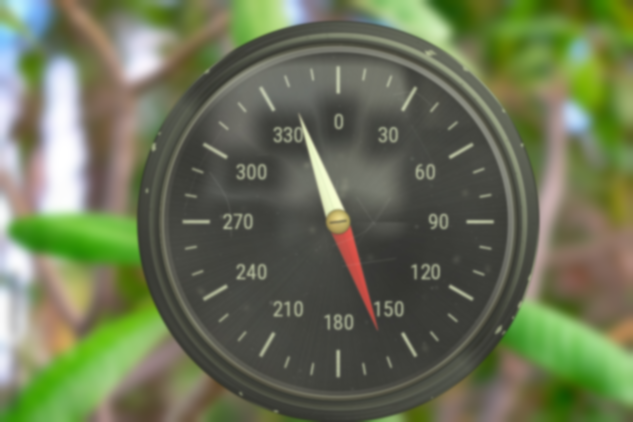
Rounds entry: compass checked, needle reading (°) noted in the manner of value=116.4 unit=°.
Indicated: value=160 unit=°
